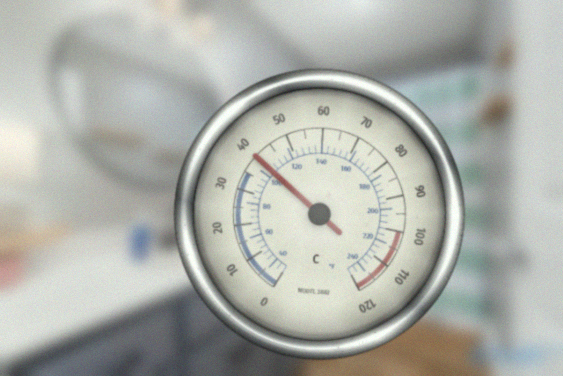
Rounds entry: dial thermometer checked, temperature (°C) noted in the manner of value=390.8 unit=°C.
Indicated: value=40 unit=°C
